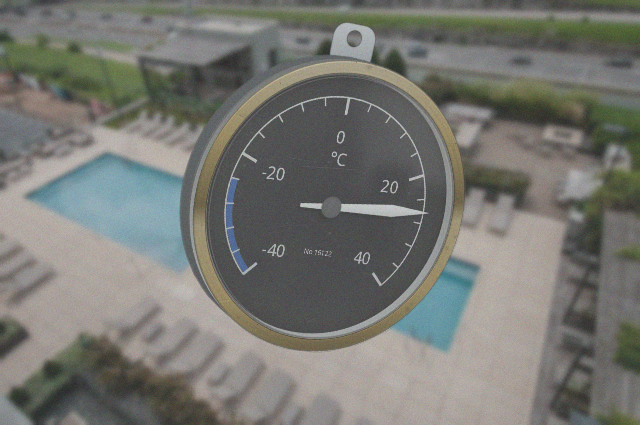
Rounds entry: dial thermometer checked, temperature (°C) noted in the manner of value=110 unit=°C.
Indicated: value=26 unit=°C
